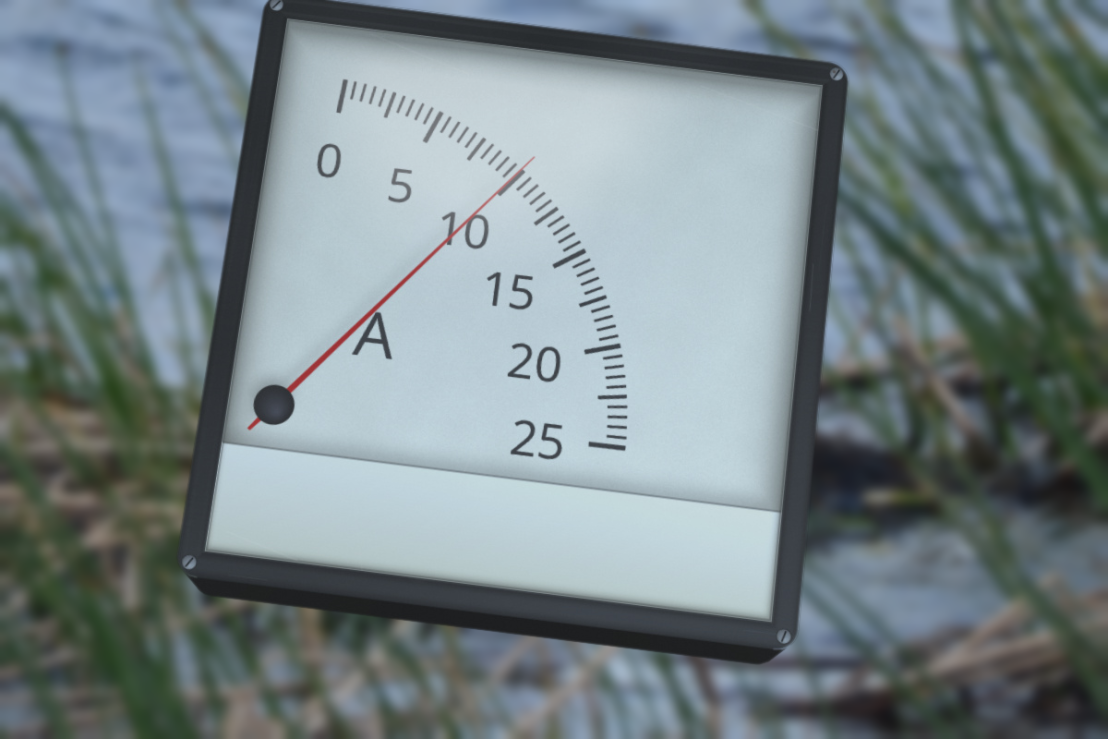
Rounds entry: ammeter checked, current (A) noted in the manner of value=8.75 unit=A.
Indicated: value=10 unit=A
